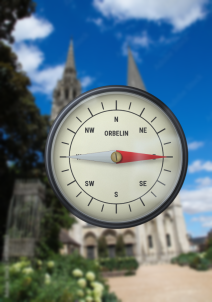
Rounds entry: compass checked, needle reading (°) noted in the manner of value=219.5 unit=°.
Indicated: value=90 unit=°
